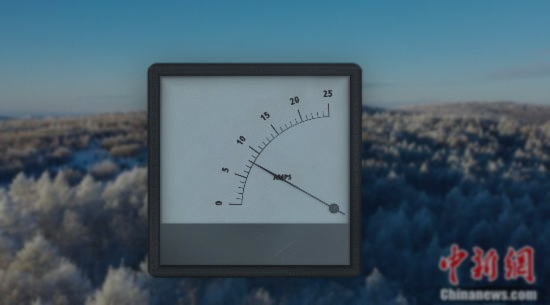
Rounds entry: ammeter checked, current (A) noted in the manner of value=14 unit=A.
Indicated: value=8 unit=A
